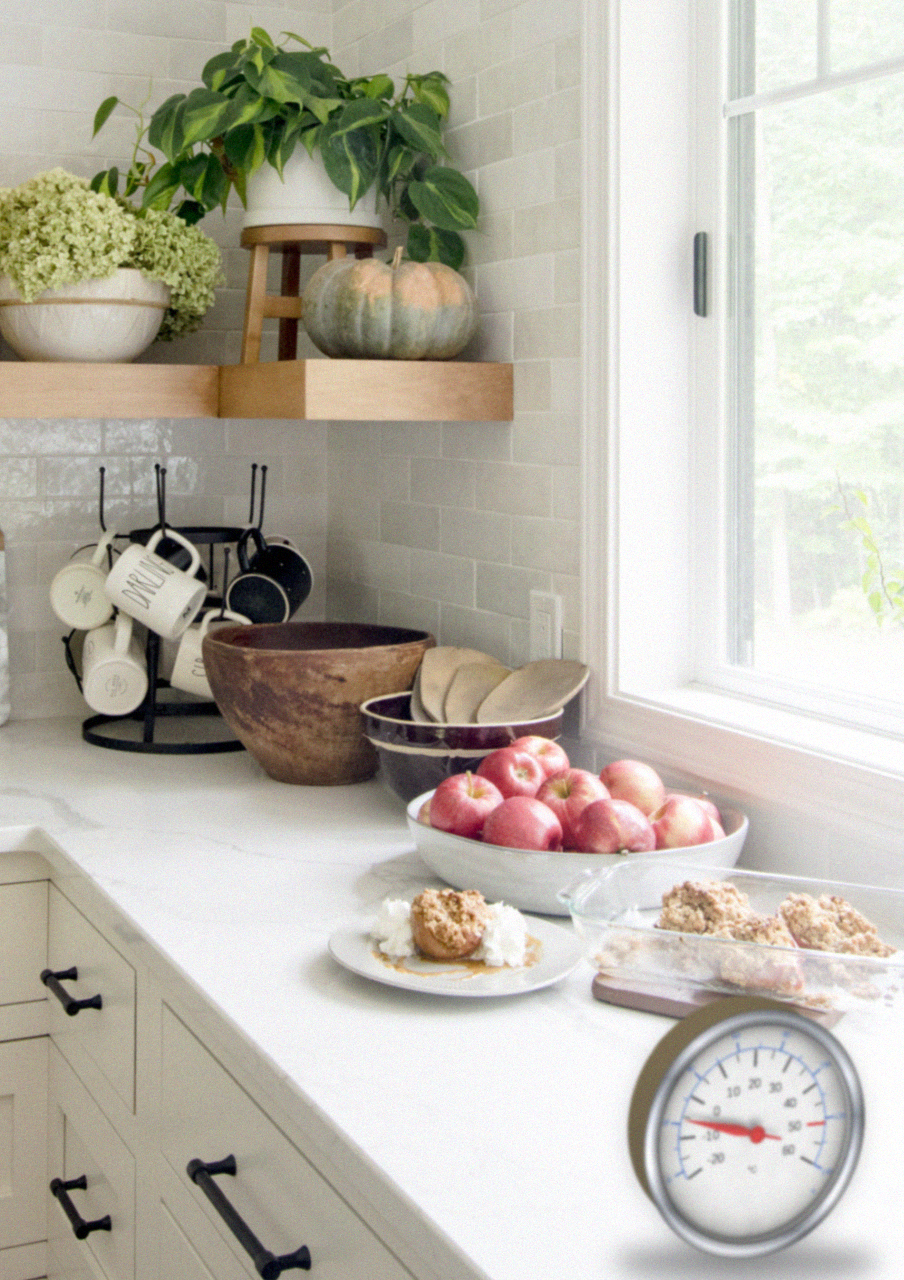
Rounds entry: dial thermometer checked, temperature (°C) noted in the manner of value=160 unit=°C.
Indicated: value=-5 unit=°C
